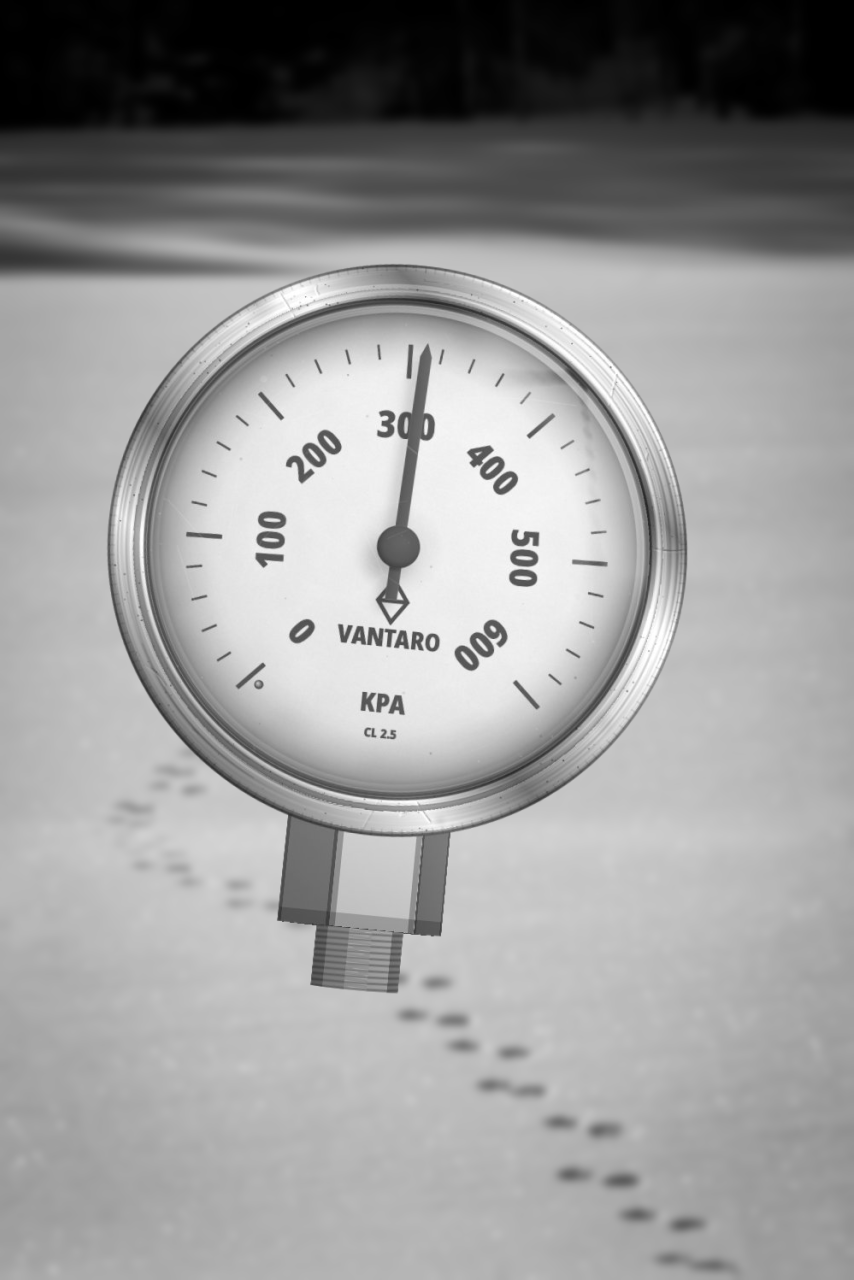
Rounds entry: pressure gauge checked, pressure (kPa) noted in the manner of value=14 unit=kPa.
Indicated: value=310 unit=kPa
